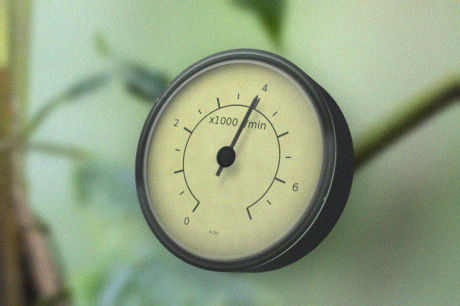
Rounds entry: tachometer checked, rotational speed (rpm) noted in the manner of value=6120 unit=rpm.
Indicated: value=4000 unit=rpm
